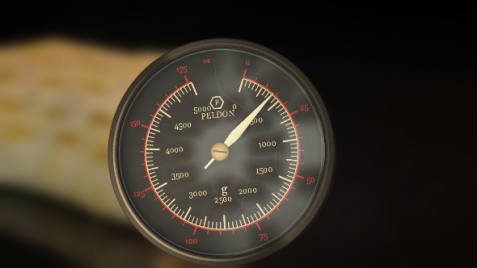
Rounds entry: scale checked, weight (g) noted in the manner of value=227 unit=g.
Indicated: value=400 unit=g
